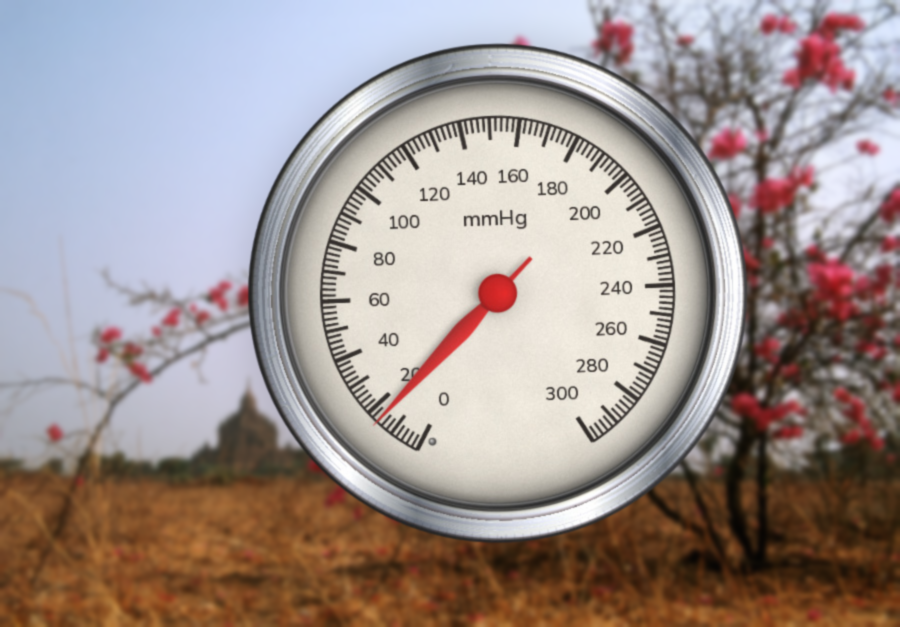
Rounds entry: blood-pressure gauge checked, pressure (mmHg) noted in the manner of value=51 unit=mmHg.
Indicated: value=16 unit=mmHg
